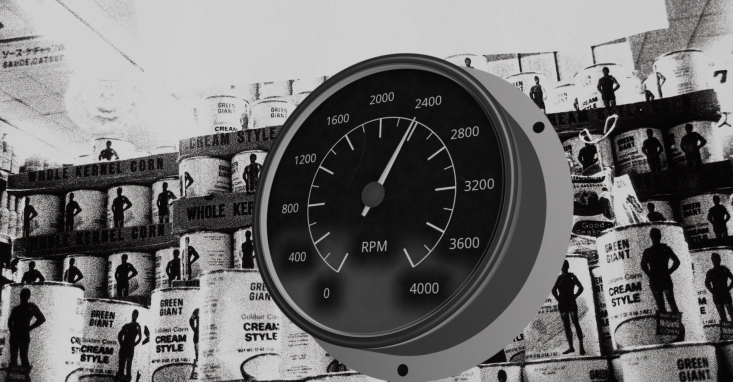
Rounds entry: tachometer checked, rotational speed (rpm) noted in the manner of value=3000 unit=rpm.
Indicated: value=2400 unit=rpm
